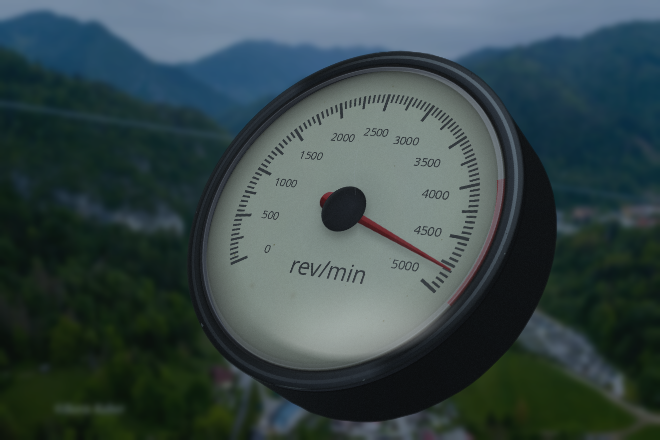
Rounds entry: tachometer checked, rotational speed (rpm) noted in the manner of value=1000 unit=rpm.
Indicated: value=4800 unit=rpm
